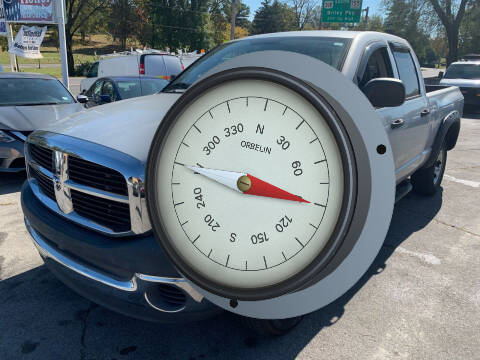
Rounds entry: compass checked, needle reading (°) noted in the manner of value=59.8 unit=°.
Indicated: value=90 unit=°
